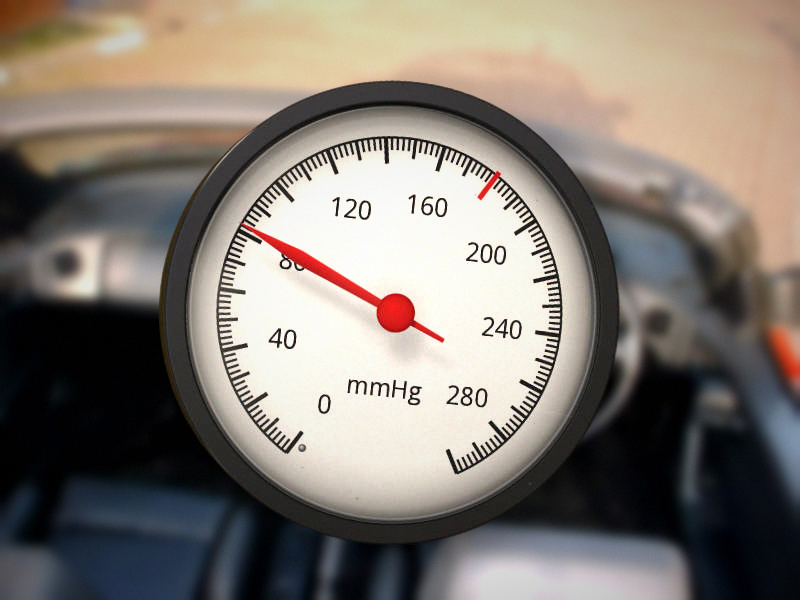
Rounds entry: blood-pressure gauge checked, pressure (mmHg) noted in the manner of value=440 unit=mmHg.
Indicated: value=82 unit=mmHg
